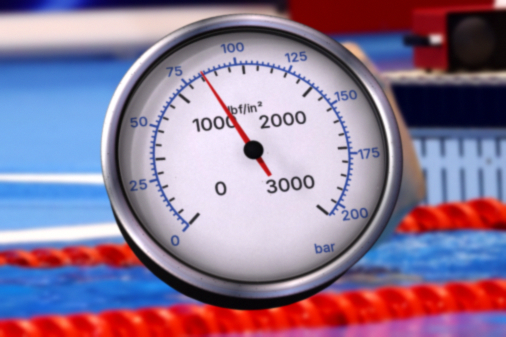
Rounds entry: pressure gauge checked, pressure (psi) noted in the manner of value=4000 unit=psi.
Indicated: value=1200 unit=psi
